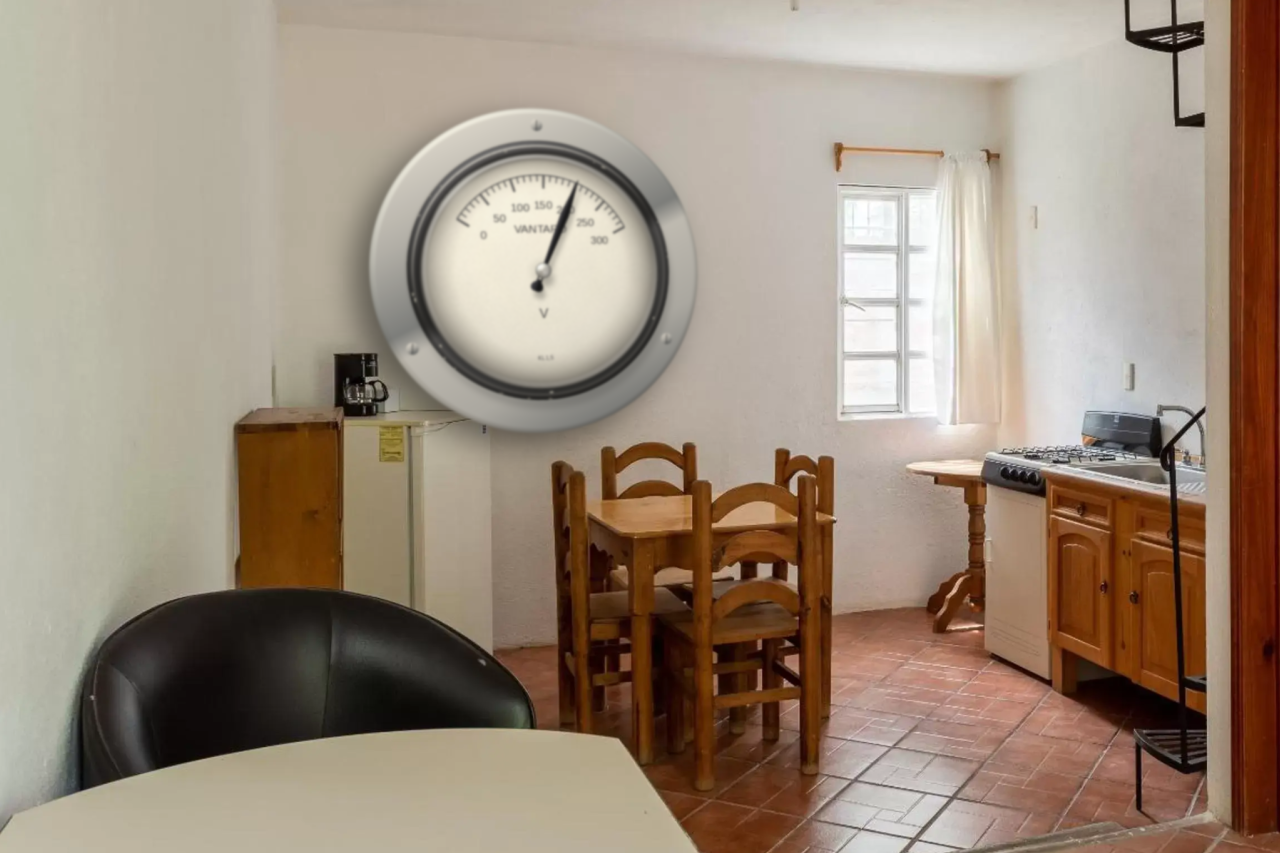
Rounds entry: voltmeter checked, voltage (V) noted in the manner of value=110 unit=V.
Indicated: value=200 unit=V
